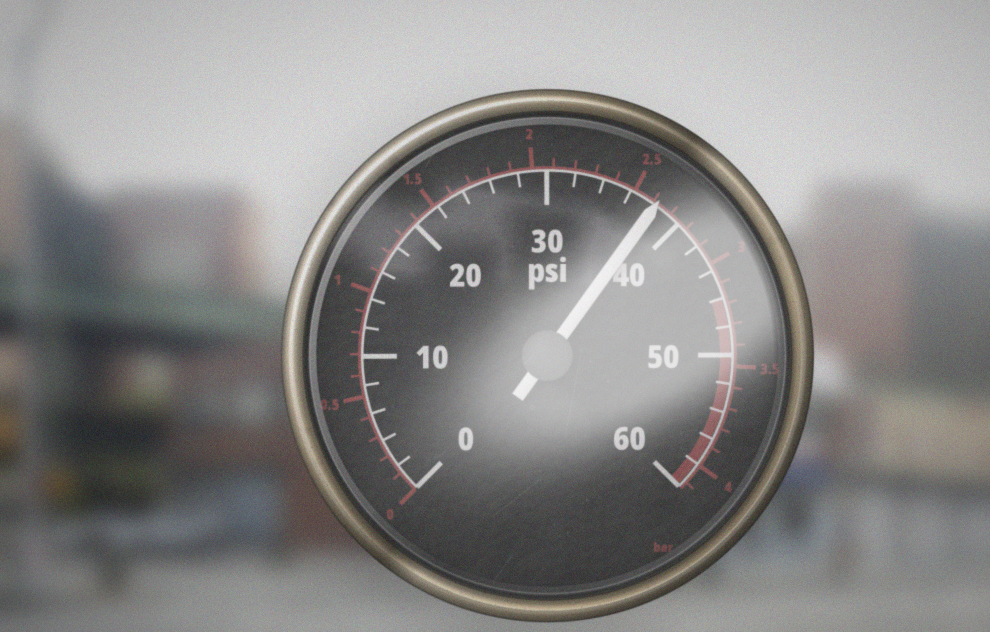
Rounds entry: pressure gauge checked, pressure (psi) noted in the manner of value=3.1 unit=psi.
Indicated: value=38 unit=psi
